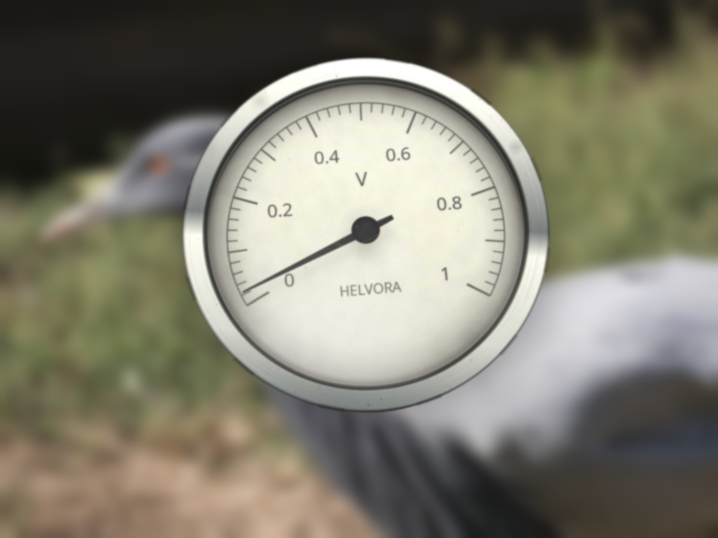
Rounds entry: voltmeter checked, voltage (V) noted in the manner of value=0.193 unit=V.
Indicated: value=0.02 unit=V
